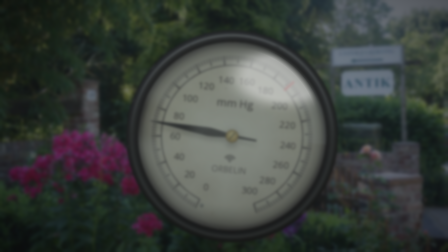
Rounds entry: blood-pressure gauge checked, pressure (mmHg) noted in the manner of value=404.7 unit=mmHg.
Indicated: value=70 unit=mmHg
